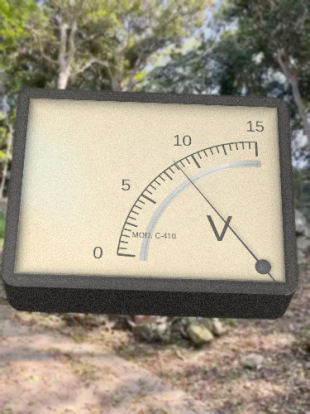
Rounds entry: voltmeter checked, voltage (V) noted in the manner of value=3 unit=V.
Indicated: value=8.5 unit=V
